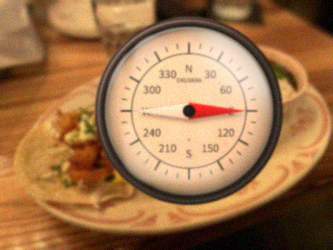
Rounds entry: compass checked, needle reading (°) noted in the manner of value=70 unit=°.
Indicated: value=90 unit=°
